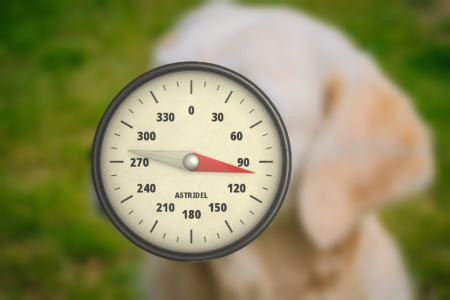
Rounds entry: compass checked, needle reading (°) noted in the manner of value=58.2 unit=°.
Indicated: value=100 unit=°
